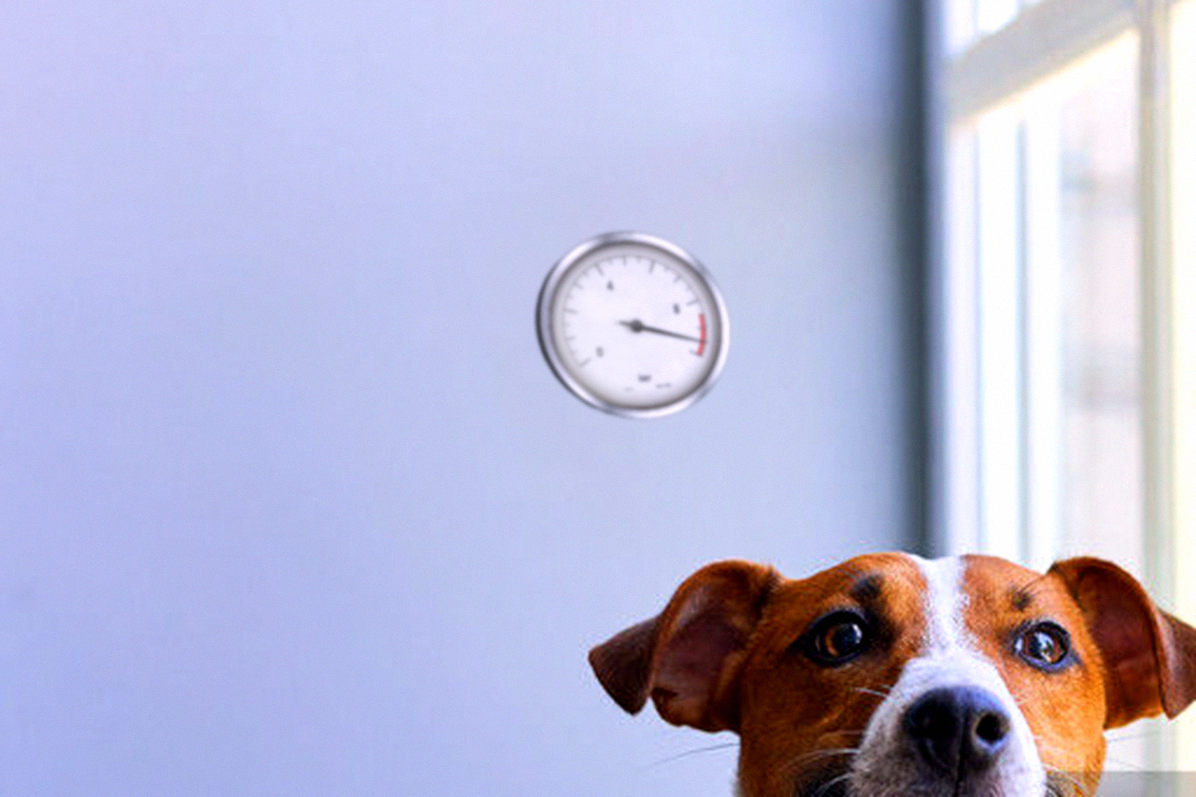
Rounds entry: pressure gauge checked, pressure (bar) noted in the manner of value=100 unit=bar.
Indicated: value=9.5 unit=bar
